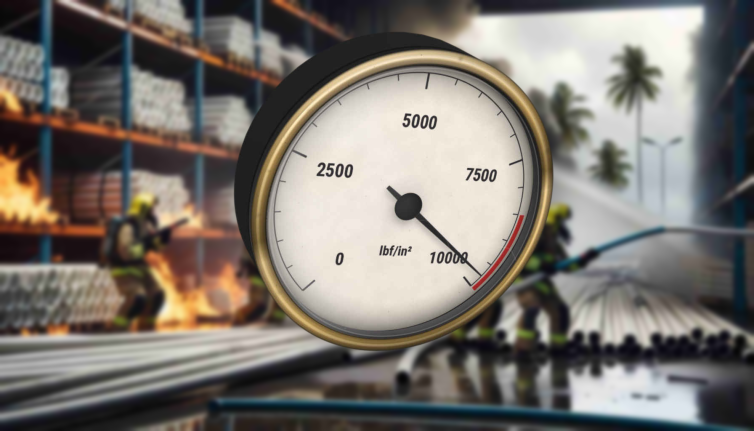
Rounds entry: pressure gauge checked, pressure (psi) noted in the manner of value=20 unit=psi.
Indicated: value=9750 unit=psi
